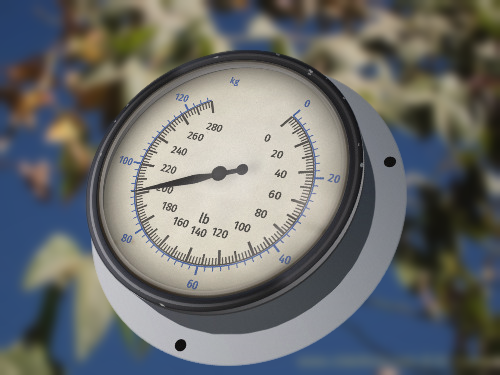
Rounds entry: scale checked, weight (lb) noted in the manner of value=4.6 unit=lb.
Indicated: value=200 unit=lb
